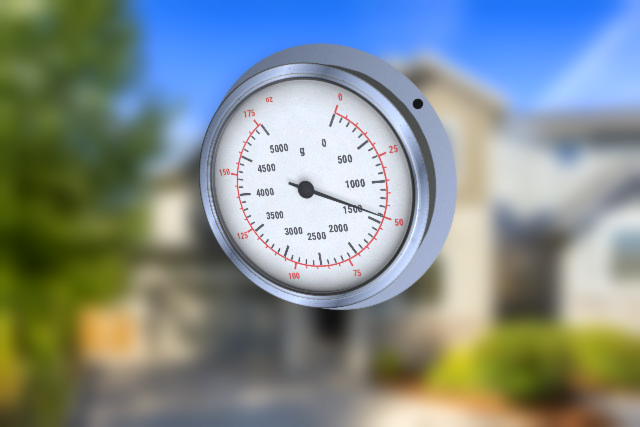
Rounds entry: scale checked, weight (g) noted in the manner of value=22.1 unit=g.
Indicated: value=1400 unit=g
